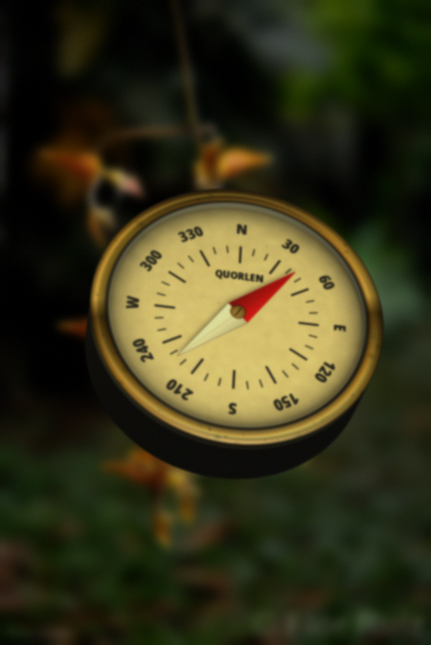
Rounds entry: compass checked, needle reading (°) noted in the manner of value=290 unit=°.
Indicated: value=45 unit=°
